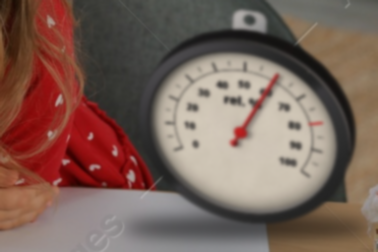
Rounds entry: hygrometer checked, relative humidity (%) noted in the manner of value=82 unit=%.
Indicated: value=60 unit=%
